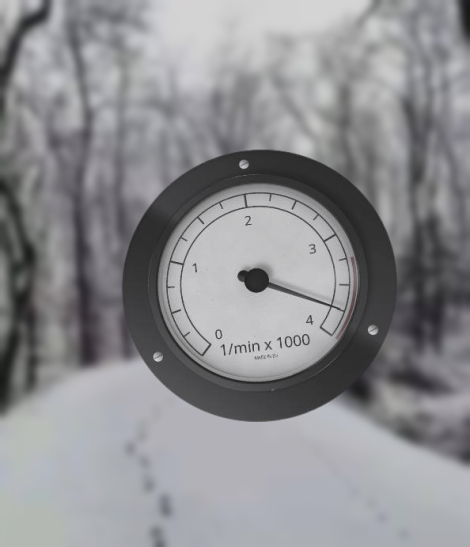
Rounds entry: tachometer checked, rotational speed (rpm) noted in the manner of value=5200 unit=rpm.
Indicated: value=3750 unit=rpm
